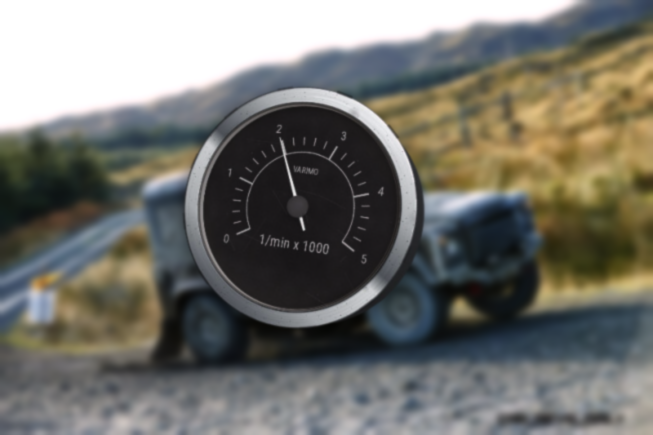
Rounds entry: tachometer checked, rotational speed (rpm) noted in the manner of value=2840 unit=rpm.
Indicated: value=2000 unit=rpm
